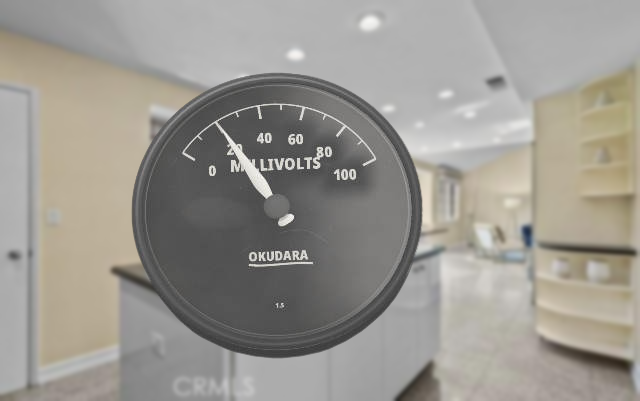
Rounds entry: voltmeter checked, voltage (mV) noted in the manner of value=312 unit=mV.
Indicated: value=20 unit=mV
